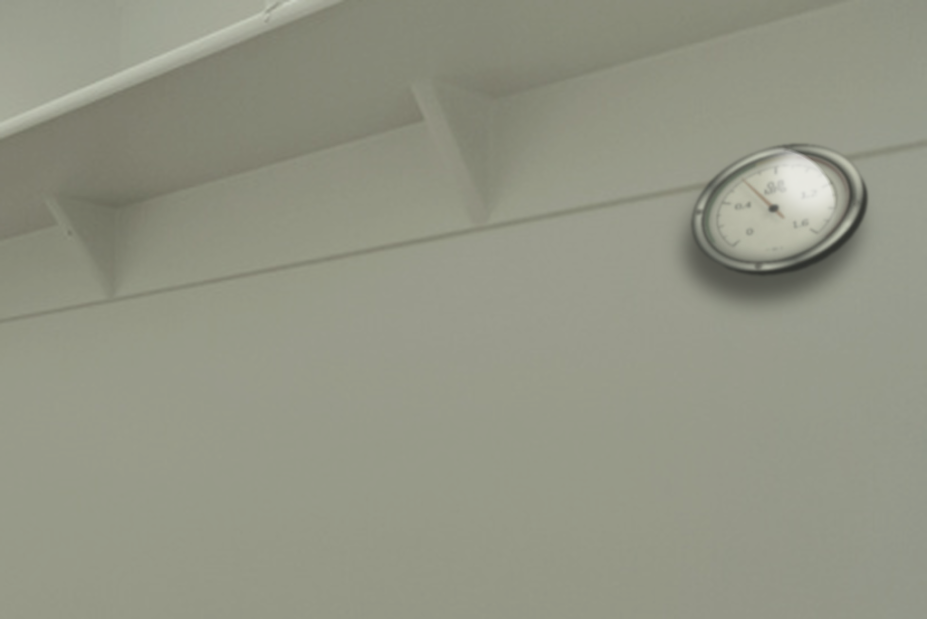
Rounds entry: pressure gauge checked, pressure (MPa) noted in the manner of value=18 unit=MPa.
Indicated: value=0.6 unit=MPa
